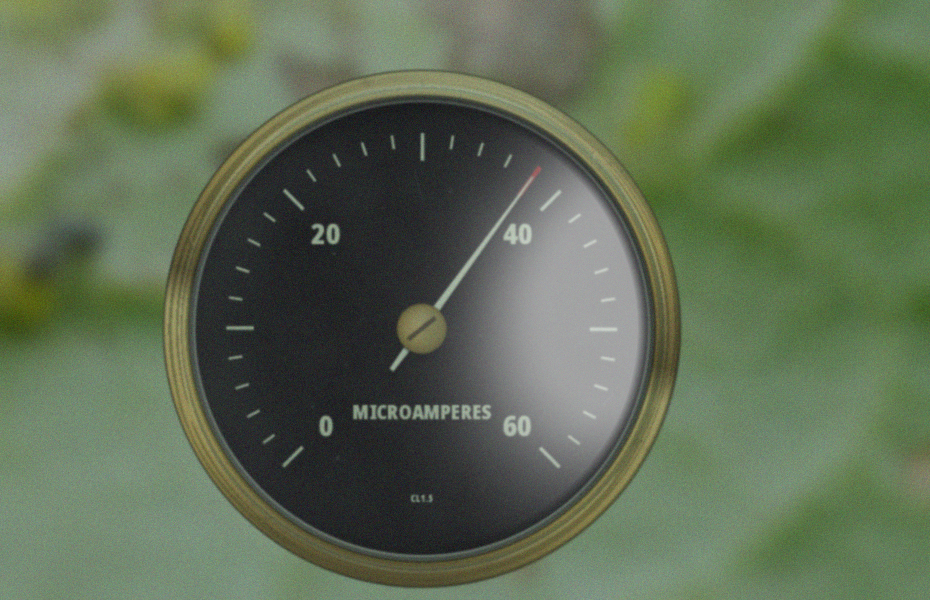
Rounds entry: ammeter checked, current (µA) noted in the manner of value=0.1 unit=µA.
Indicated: value=38 unit=µA
